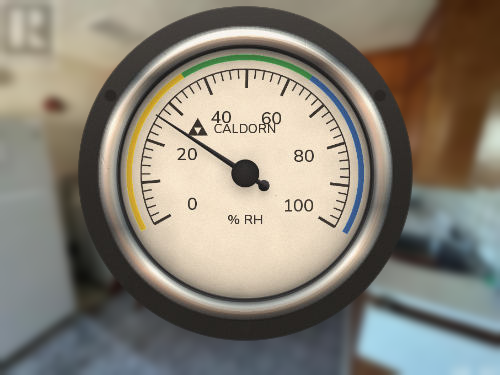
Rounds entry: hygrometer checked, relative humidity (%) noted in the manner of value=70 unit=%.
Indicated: value=26 unit=%
